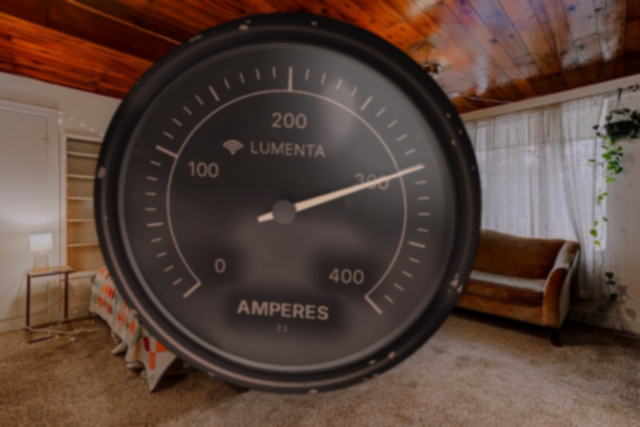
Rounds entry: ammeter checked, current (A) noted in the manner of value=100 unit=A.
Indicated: value=300 unit=A
